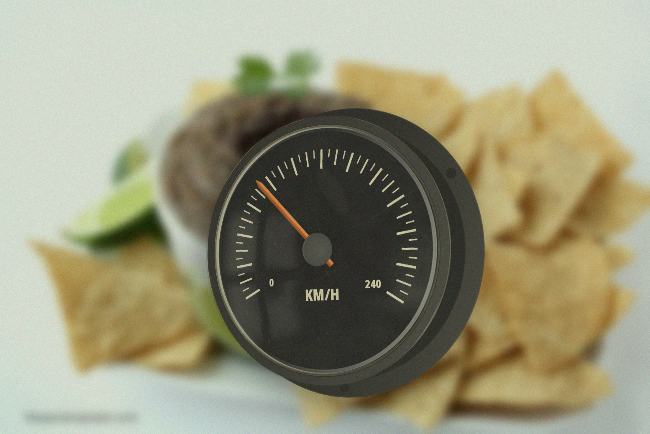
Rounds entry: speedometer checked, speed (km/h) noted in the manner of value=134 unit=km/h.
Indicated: value=75 unit=km/h
